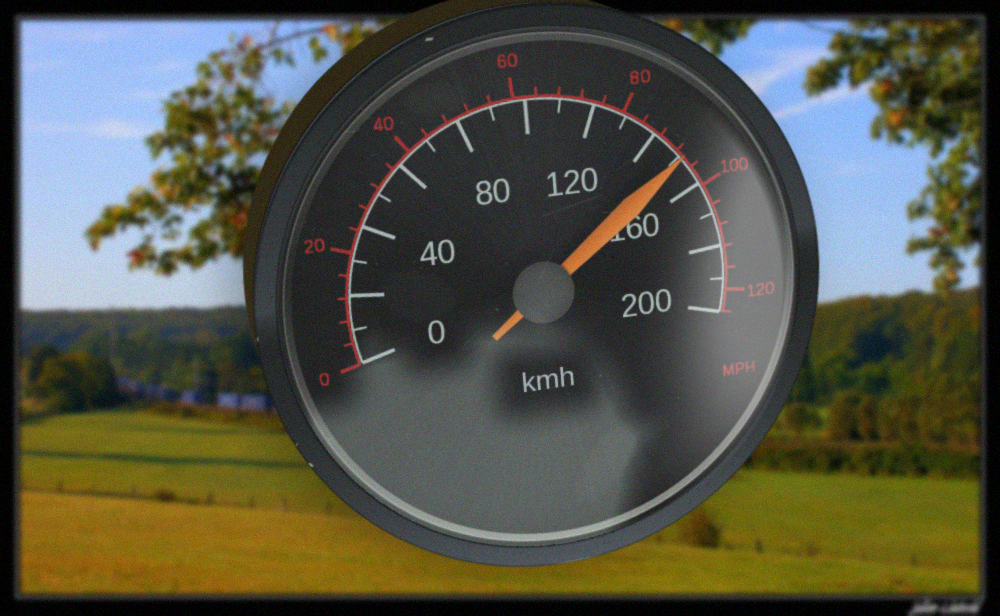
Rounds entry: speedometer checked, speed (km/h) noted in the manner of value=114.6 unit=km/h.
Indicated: value=150 unit=km/h
